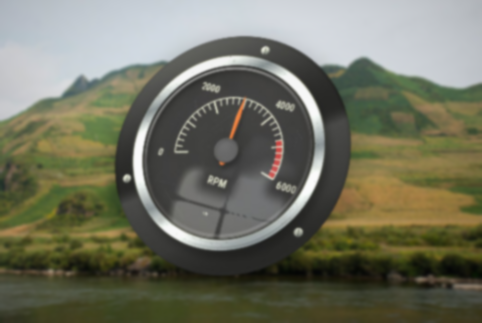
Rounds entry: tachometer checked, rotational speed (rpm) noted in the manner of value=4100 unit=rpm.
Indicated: value=3000 unit=rpm
